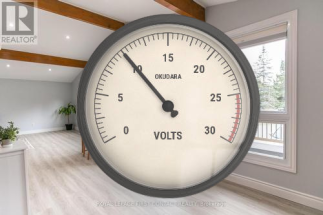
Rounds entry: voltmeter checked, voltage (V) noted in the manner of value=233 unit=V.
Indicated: value=10 unit=V
